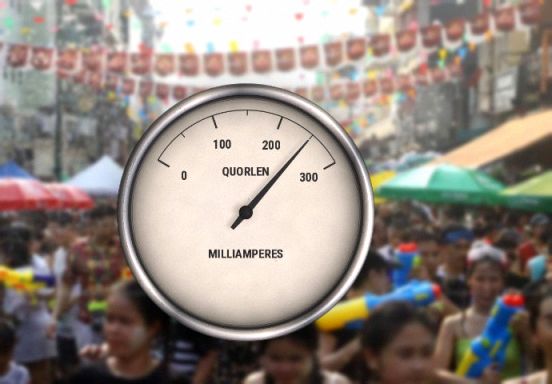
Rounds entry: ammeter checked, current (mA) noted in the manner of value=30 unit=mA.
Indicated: value=250 unit=mA
